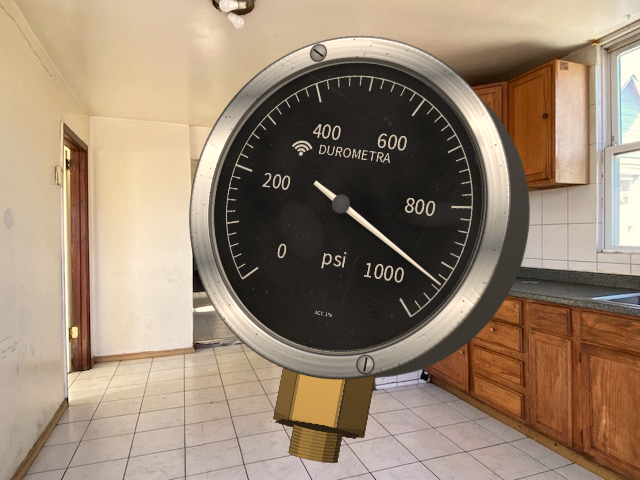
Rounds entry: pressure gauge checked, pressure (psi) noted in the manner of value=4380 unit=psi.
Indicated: value=930 unit=psi
